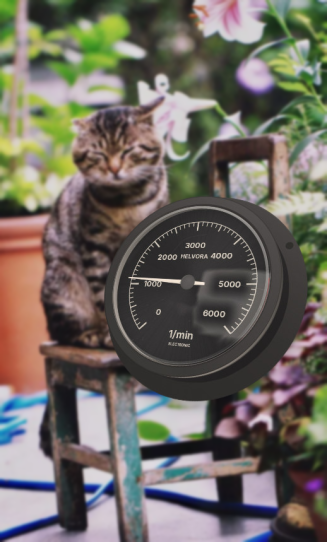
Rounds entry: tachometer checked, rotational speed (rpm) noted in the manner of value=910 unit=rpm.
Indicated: value=1100 unit=rpm
